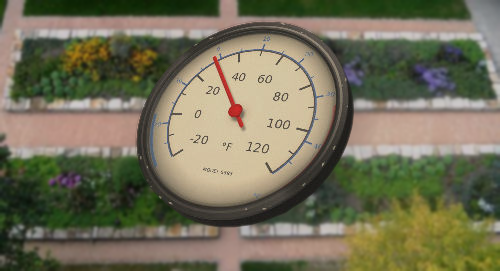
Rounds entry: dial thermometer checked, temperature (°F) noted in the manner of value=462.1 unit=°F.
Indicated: value=30 unit=°F
